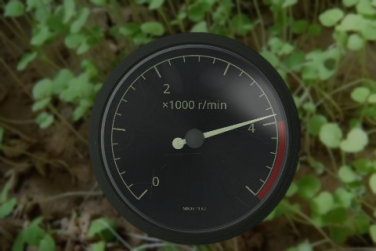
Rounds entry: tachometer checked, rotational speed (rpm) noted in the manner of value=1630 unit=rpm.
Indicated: value=3900 unit=rpm
